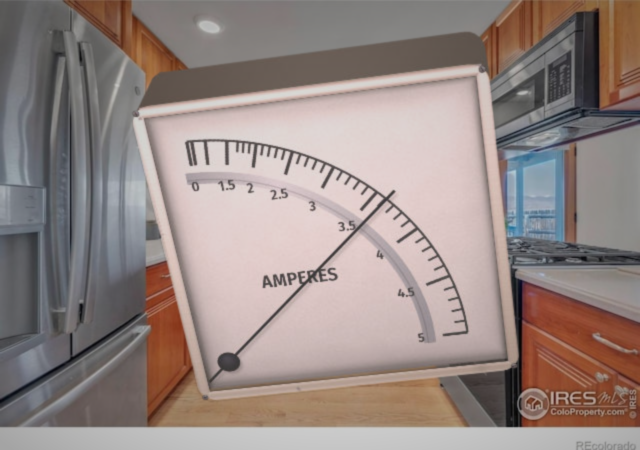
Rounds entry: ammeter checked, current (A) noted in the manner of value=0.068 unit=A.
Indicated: value=3.6 unit=A
